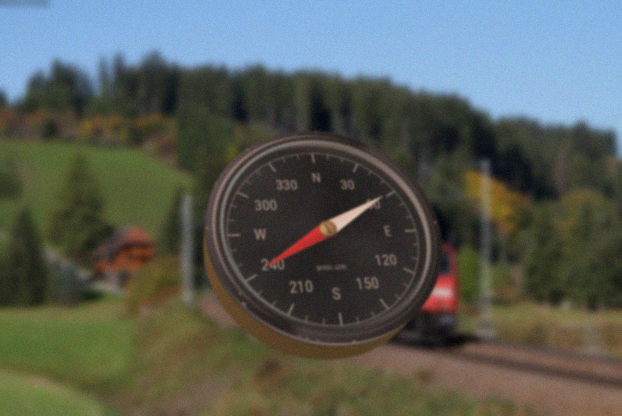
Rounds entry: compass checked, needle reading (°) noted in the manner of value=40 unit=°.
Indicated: value=240 unit=°
